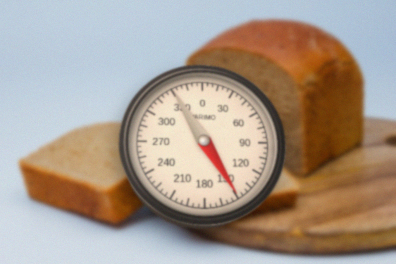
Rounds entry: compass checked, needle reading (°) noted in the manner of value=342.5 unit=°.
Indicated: value=150 unit=°
